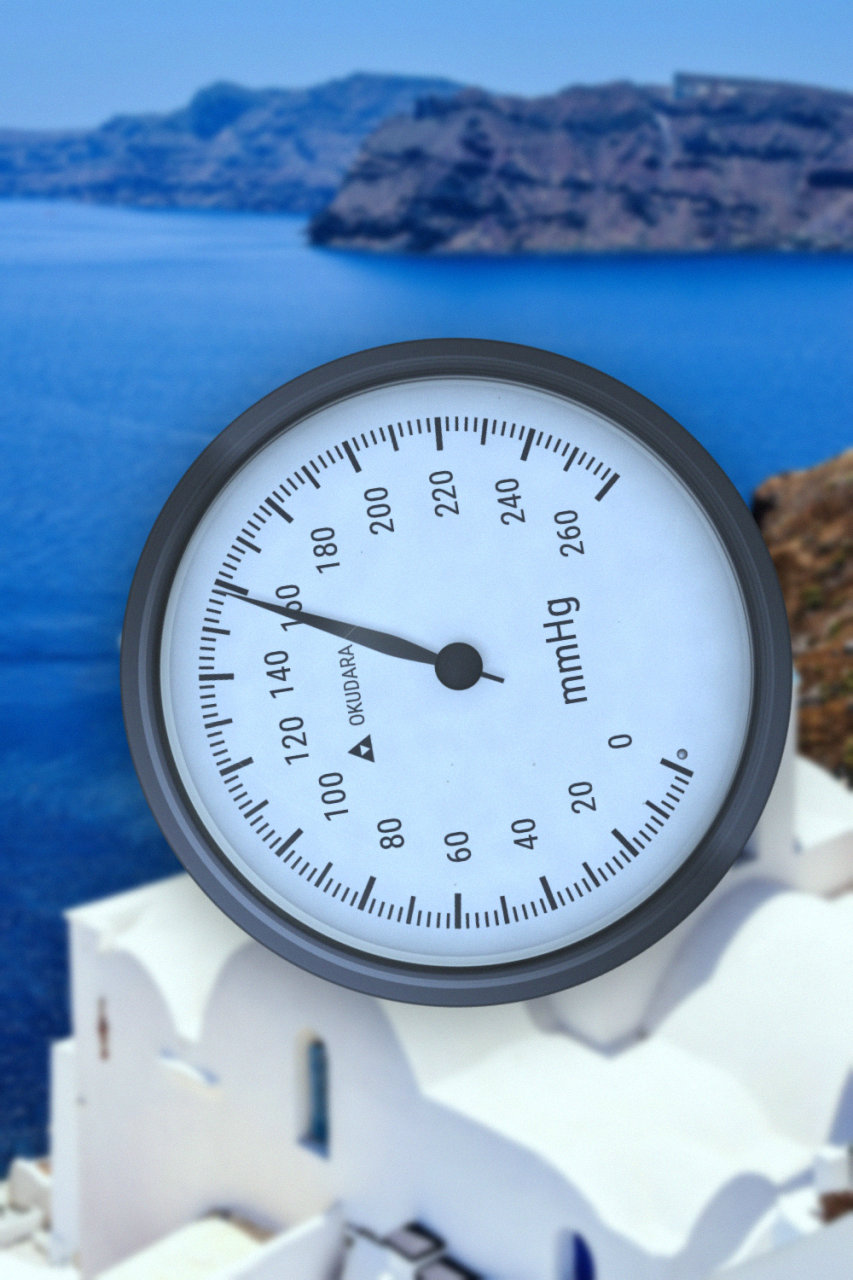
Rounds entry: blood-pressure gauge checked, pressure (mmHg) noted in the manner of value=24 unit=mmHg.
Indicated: value=158 unit=mmHg
